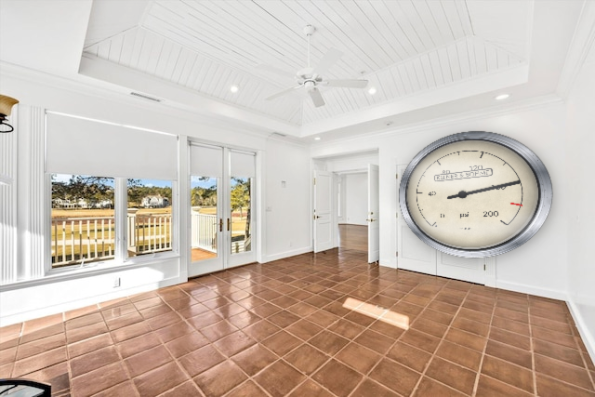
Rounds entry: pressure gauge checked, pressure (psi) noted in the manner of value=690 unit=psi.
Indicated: value=160 unit=psi
